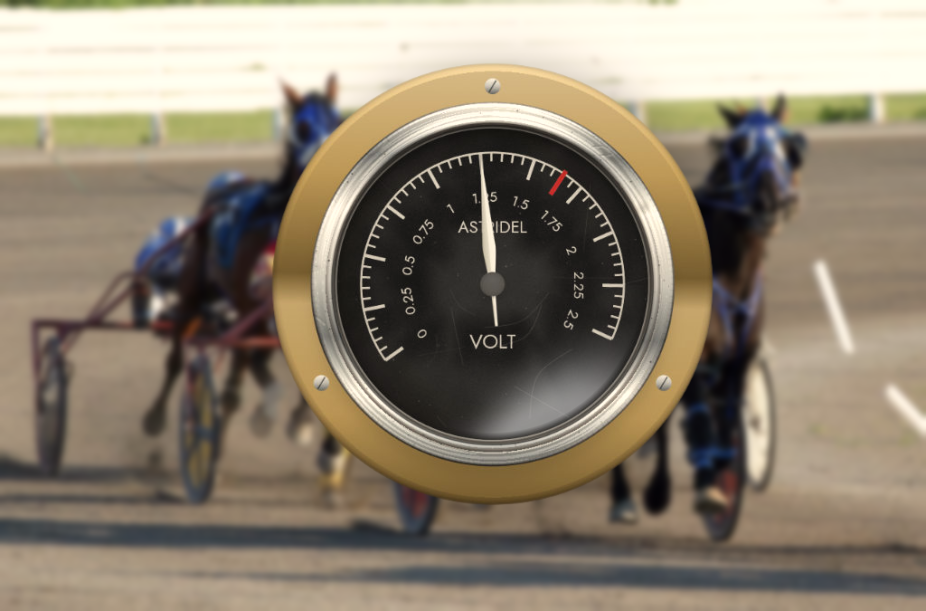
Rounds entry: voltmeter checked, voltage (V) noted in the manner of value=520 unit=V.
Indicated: value=1.25 unit=V
